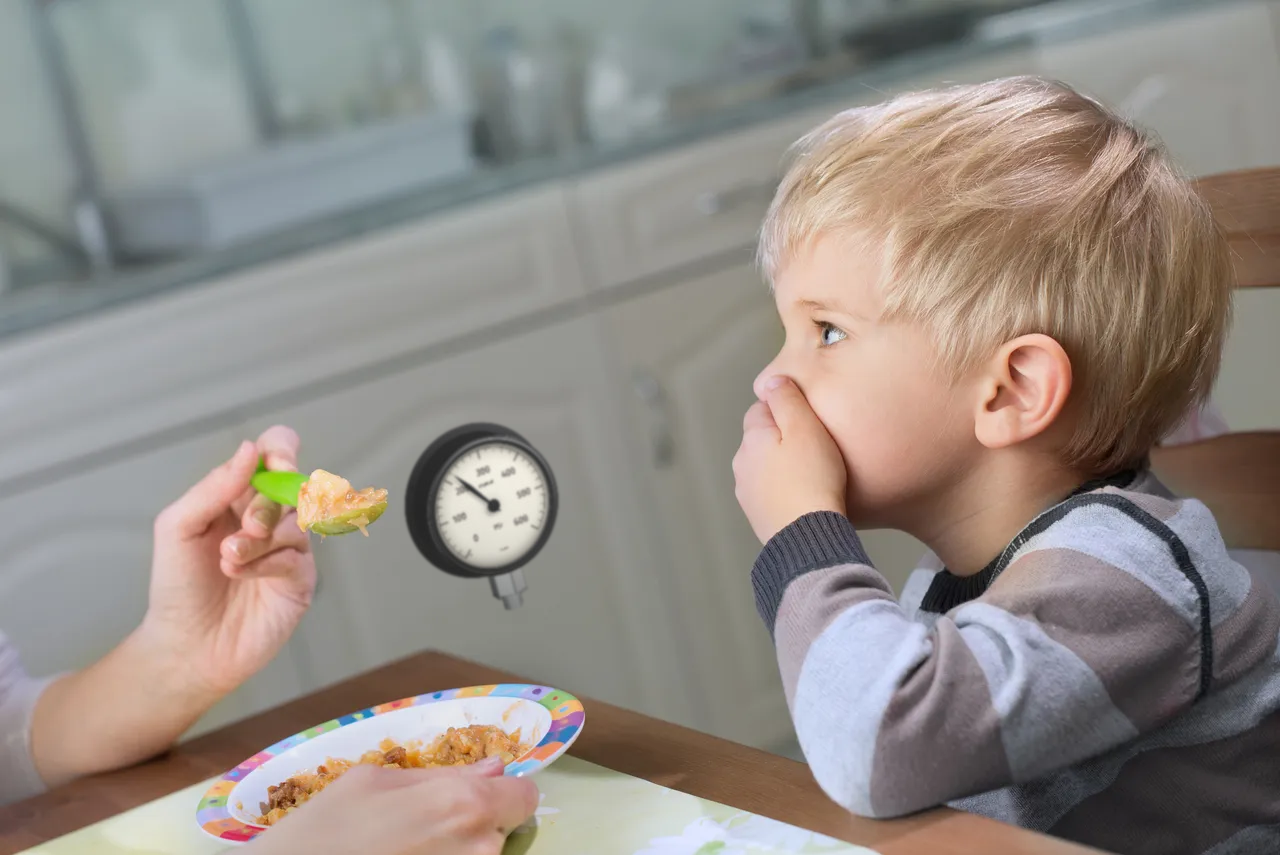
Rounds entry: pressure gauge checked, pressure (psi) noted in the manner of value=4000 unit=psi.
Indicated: value=220 unit=psi
